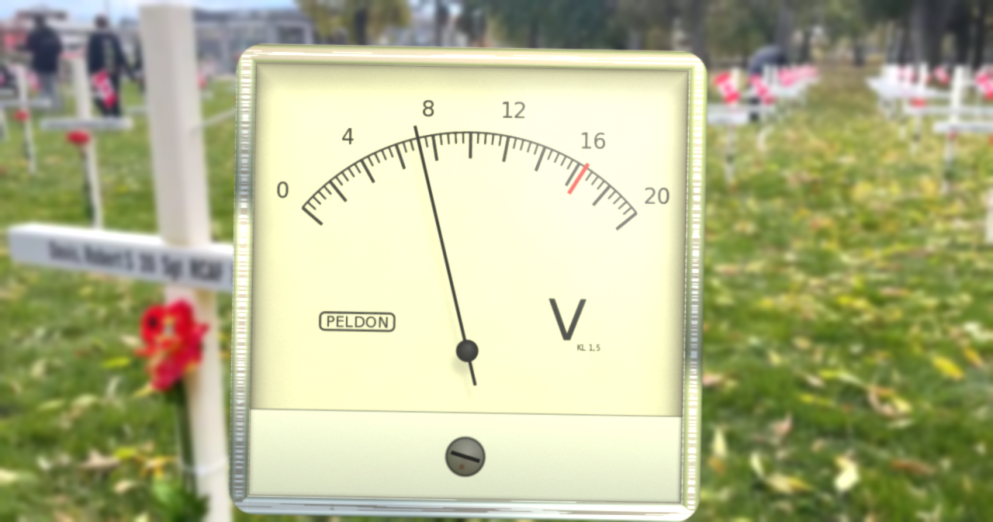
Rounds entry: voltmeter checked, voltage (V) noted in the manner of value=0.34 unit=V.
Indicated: value=7.2 unit=V
